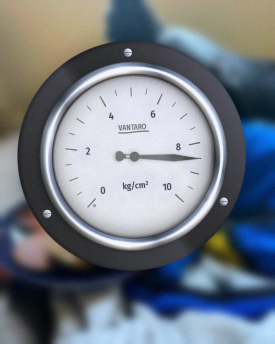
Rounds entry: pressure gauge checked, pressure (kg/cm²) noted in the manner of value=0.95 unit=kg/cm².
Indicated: value=8.5 unit=kg/cm²
